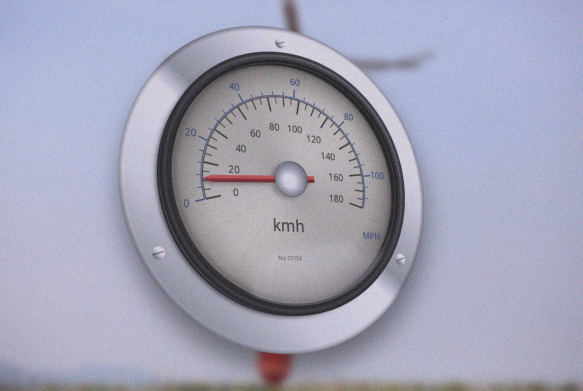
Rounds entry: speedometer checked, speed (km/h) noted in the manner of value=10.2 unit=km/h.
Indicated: value=10 unit=km/h
